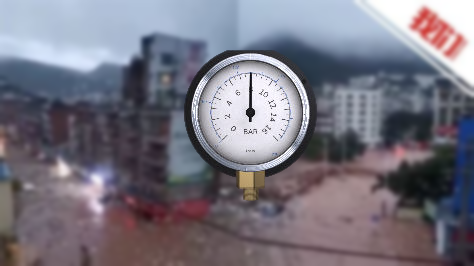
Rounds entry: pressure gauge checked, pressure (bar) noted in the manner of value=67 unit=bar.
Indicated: value=8 unit=bar
